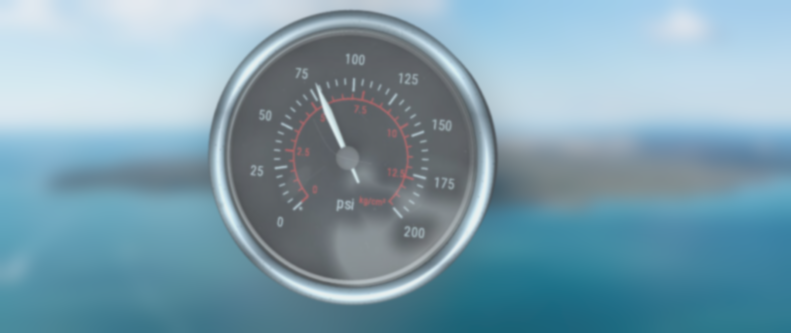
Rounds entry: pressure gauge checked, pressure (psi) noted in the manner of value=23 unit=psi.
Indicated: value=80 unit=psi
